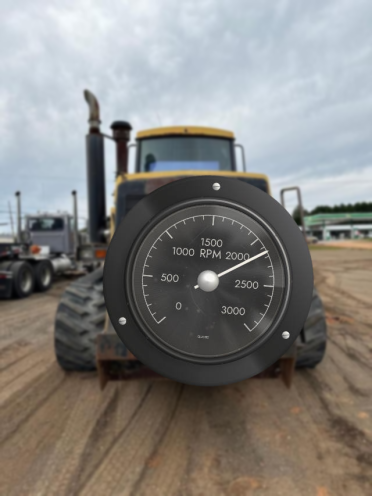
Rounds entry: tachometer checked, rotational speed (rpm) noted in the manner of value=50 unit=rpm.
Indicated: value=2150 unit=rpm
